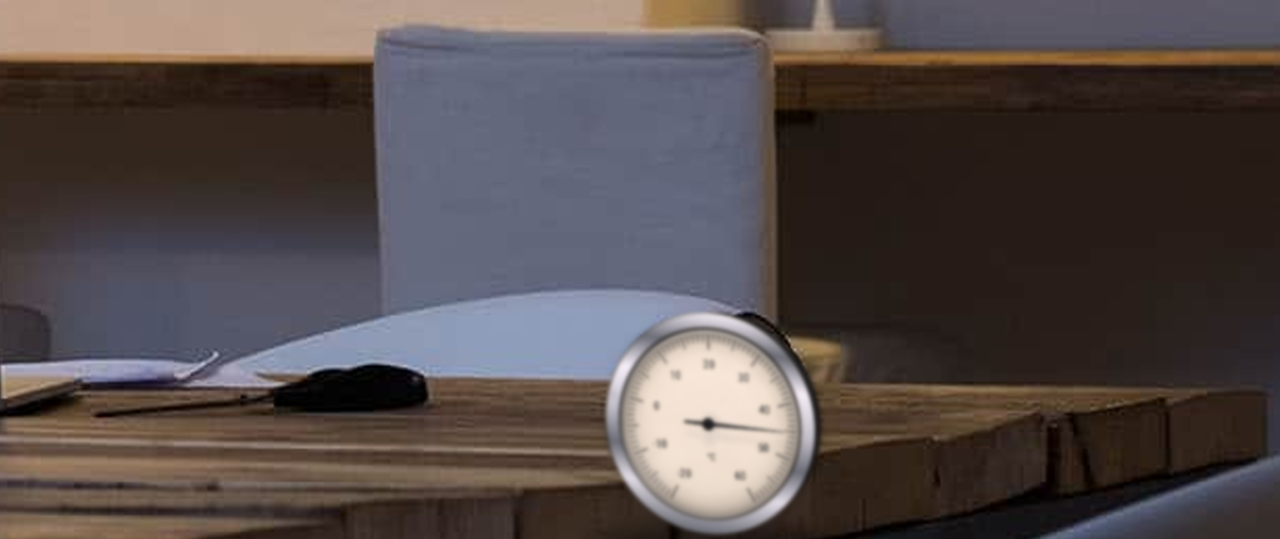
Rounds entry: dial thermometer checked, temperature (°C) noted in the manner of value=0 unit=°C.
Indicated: value=45 unit=°C
